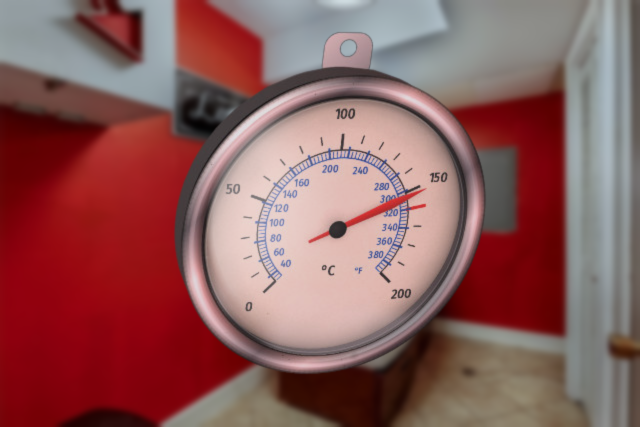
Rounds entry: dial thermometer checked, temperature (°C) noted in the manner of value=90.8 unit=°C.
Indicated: value=150 unit=°C
